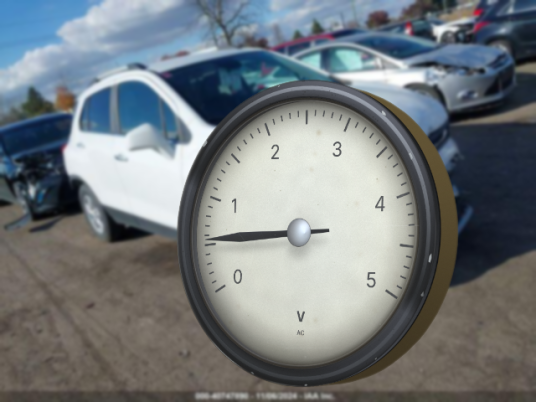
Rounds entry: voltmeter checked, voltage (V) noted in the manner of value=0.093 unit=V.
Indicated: value=0.55 unit=V
